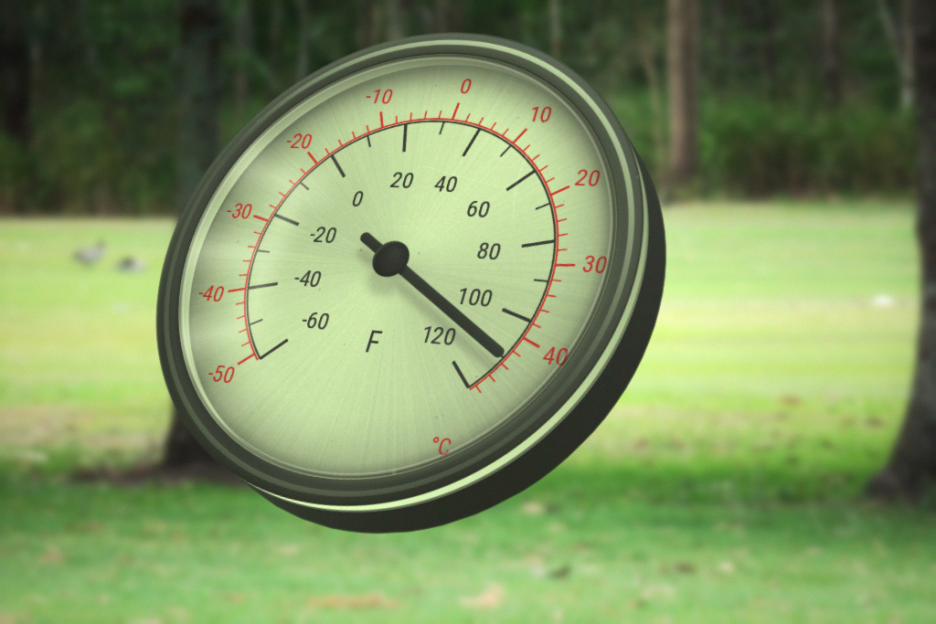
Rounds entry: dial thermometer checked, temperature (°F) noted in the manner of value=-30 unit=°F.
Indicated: value=110 unit=°F
